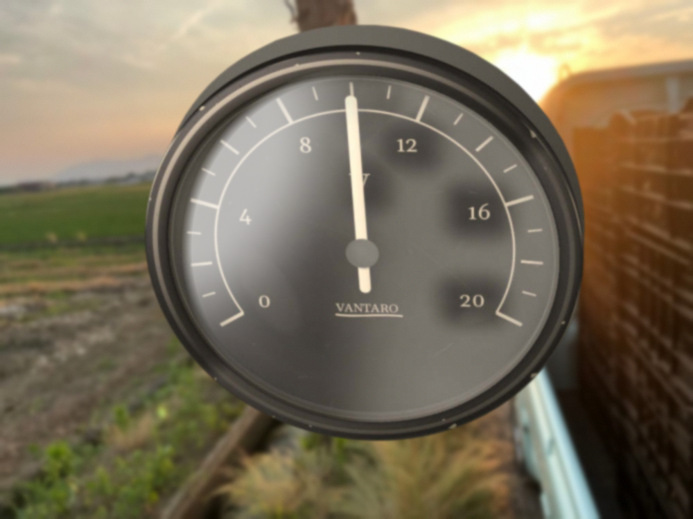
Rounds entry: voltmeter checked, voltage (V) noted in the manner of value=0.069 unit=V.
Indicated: value=10 unit=V
